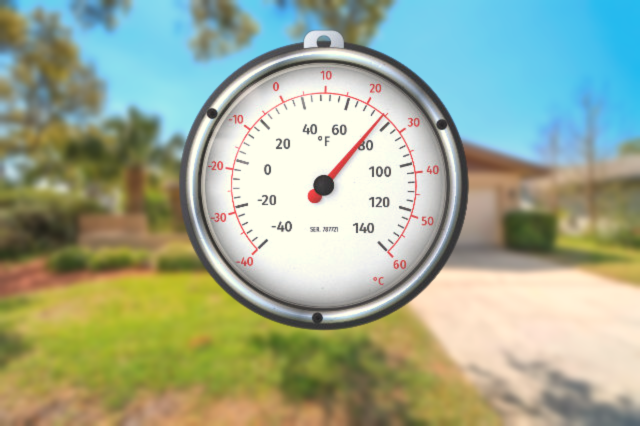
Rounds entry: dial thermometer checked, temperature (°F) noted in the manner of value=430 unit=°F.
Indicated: value=76 unit=°F
